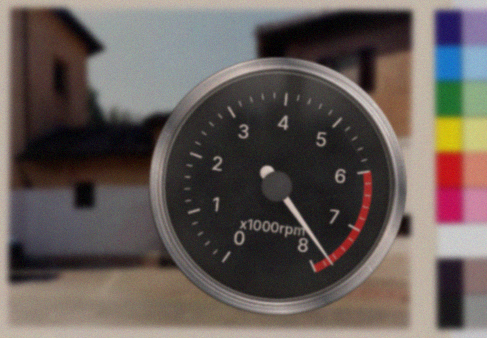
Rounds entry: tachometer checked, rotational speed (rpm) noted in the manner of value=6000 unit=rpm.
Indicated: value=7700 unit=rpm
